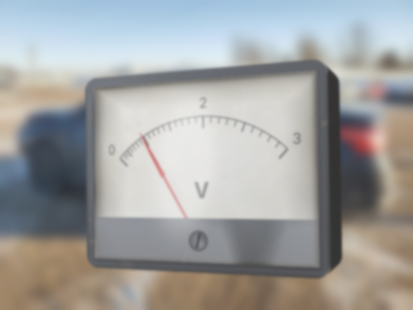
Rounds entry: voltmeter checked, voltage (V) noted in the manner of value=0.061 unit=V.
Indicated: value=1 unit=V
